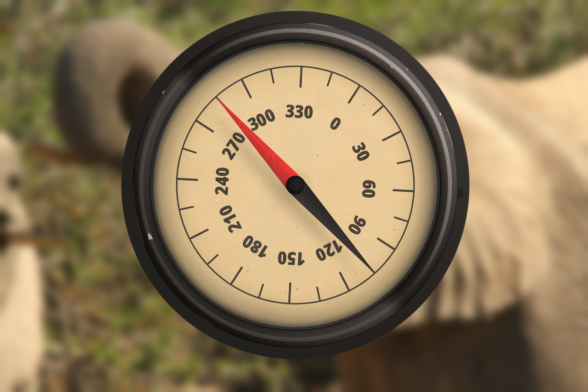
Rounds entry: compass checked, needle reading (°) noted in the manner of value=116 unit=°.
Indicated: value=285 unit=°
